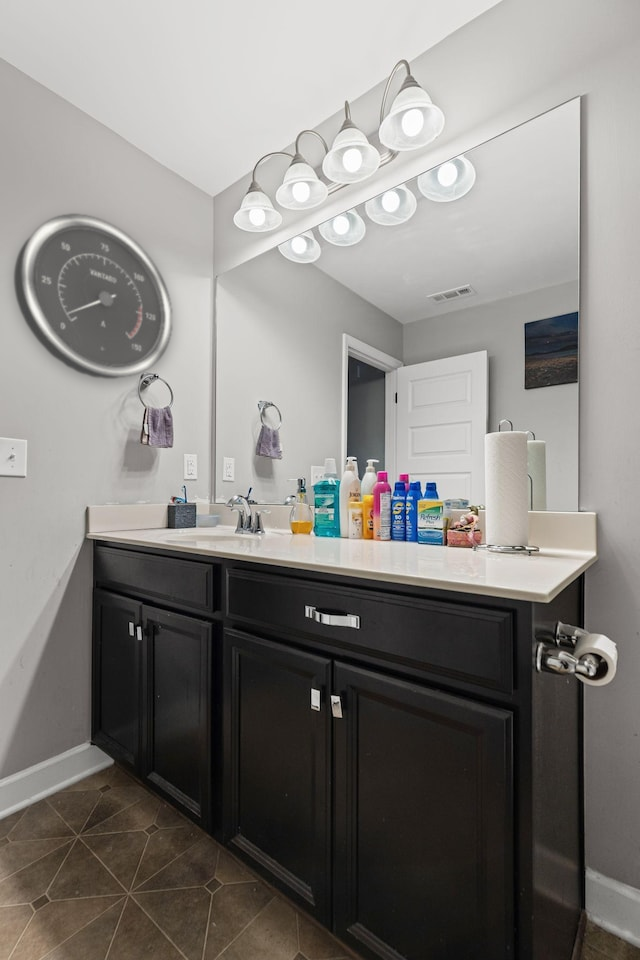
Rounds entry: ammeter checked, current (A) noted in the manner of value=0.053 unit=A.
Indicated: value=5 unit=A
